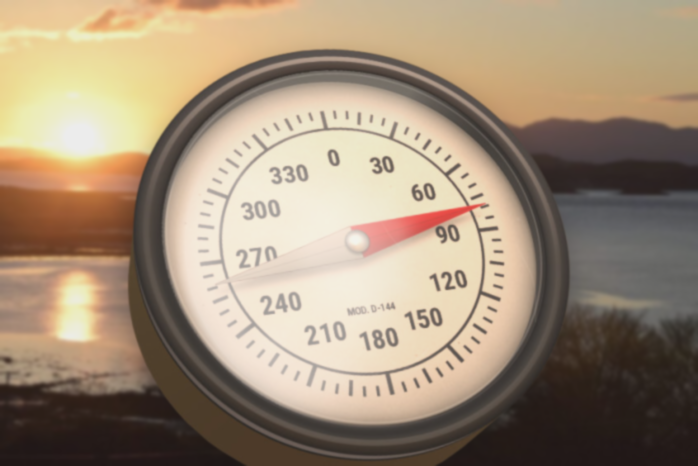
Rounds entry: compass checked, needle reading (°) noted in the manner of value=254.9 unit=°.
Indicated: value=80 unit=°
